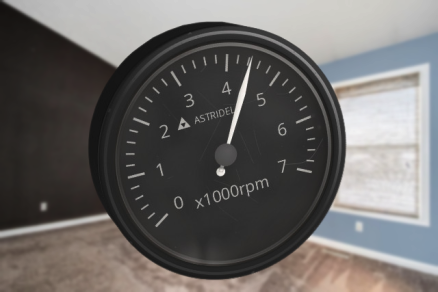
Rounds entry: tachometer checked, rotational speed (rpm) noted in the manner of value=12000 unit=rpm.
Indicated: value=4400 unit=rpm
